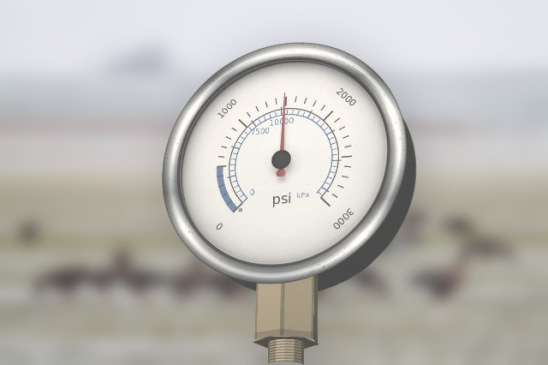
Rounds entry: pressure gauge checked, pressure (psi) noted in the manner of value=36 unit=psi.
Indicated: value=1500 unit=psi
